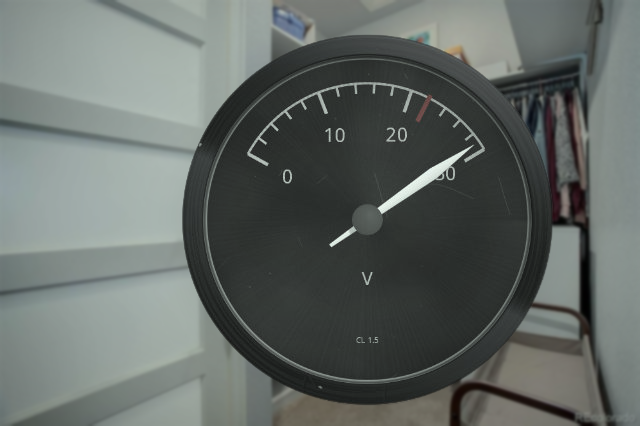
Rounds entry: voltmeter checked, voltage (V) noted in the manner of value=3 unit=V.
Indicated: value=29 unit=V
